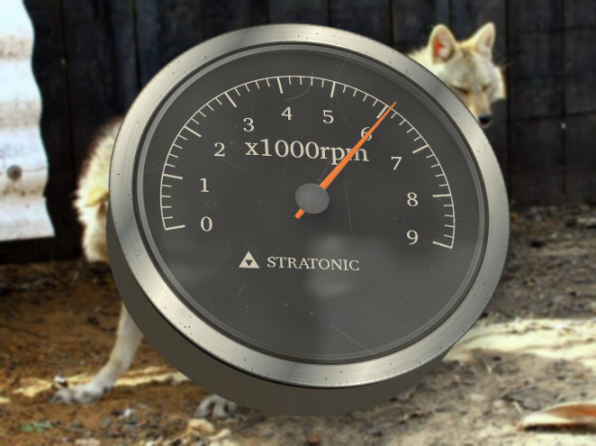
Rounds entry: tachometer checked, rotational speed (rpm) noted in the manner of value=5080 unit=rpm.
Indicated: value=6100 unit=rpm
